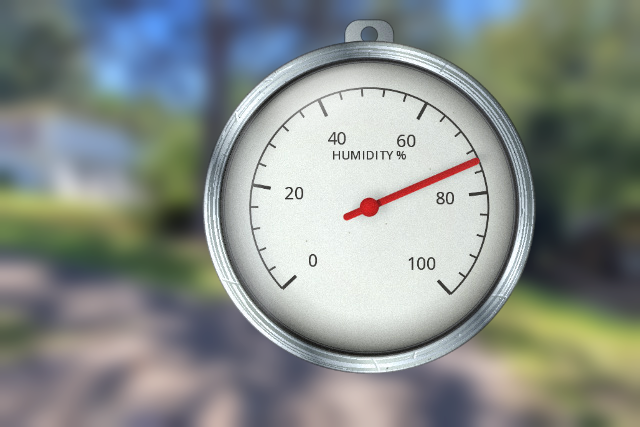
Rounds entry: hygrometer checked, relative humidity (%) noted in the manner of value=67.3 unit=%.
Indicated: value=74 unit=%
